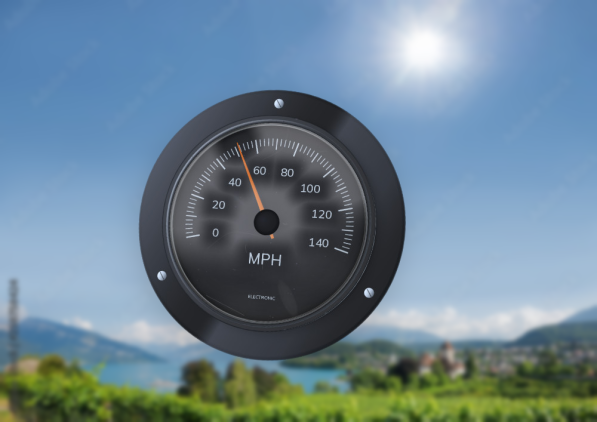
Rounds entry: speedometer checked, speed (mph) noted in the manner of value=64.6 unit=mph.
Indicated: value=52 unit=mph
